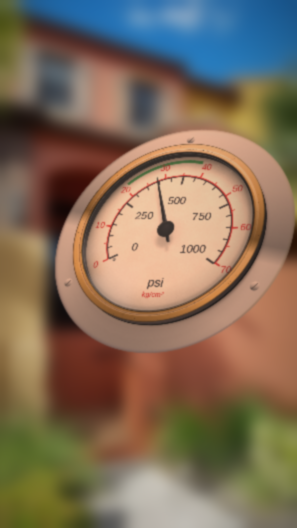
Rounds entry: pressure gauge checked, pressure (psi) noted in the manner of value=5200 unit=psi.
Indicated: value=400 unit=psi
